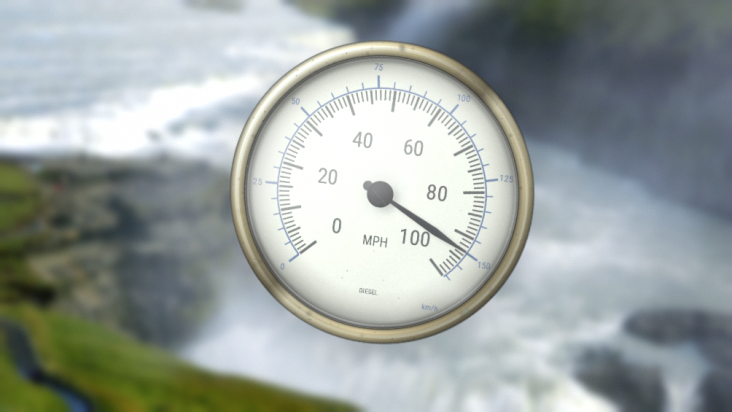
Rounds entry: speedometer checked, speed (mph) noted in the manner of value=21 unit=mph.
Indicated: value=93 unit=mph
